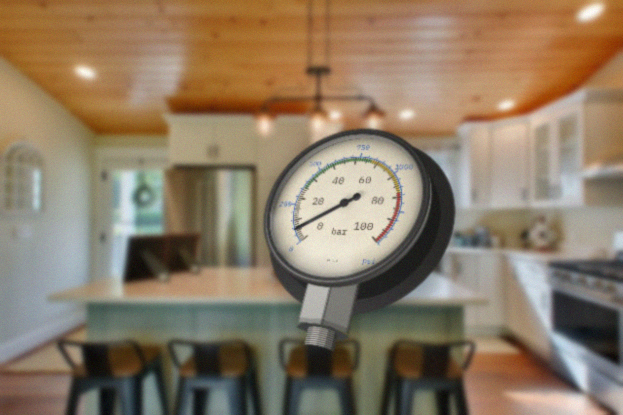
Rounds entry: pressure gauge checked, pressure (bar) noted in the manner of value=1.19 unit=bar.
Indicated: value=5 unit=bar
